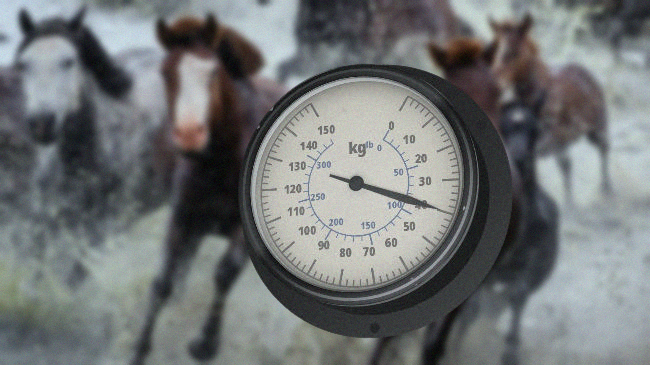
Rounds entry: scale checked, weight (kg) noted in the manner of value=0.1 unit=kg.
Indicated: value=40 unit=kg
